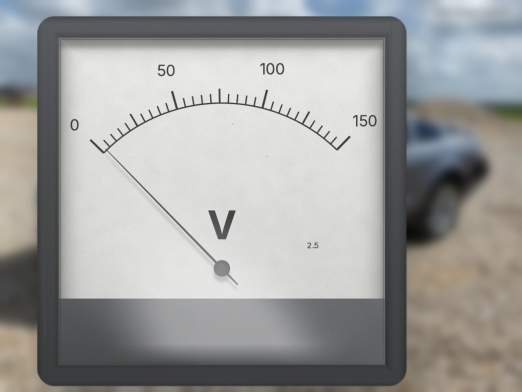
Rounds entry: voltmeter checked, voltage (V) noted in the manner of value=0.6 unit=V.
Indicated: value=2.5 unit=V
